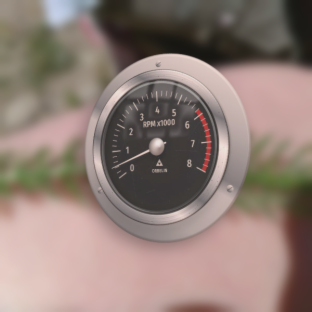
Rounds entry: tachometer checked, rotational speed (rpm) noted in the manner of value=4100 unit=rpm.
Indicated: value=400 unit=rpm
